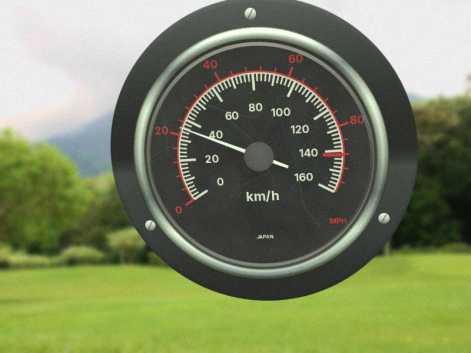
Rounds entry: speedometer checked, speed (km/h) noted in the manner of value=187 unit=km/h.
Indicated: value=36 unit=km/h
